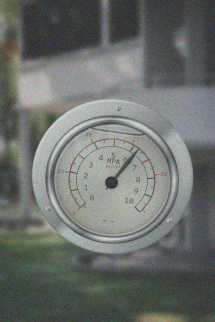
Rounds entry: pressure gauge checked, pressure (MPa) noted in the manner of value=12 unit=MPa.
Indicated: value=6.25 unit=MPa
